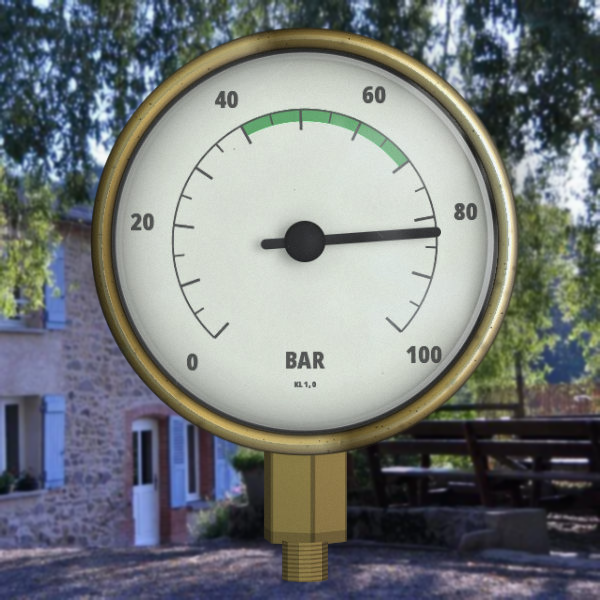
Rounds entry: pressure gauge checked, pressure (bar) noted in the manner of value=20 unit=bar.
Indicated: value=82.5 unit=bar
